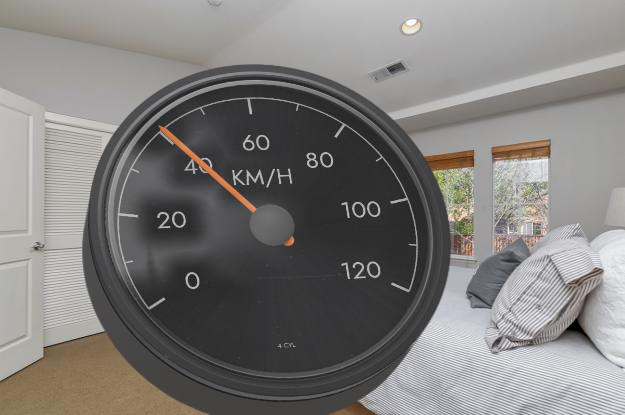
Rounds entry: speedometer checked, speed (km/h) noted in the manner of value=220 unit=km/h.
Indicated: value=40 unit=km/h
